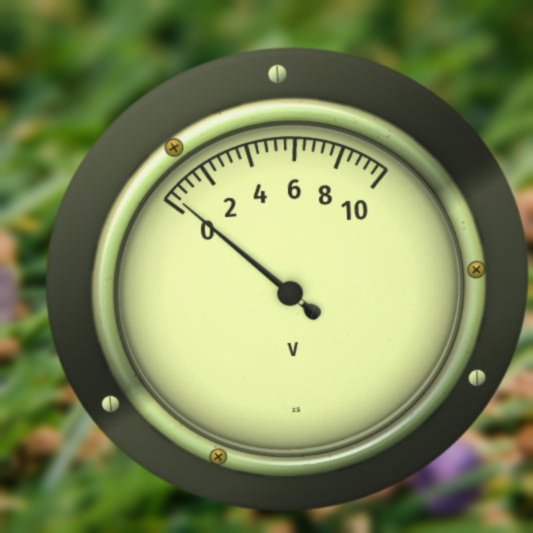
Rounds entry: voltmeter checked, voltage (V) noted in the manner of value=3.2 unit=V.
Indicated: value=0.4 unit=V
